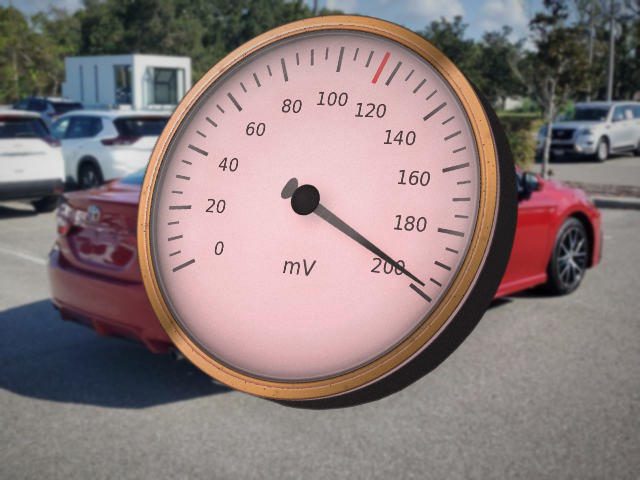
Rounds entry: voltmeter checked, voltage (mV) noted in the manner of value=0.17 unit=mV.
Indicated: value=197.5 unit=mV
